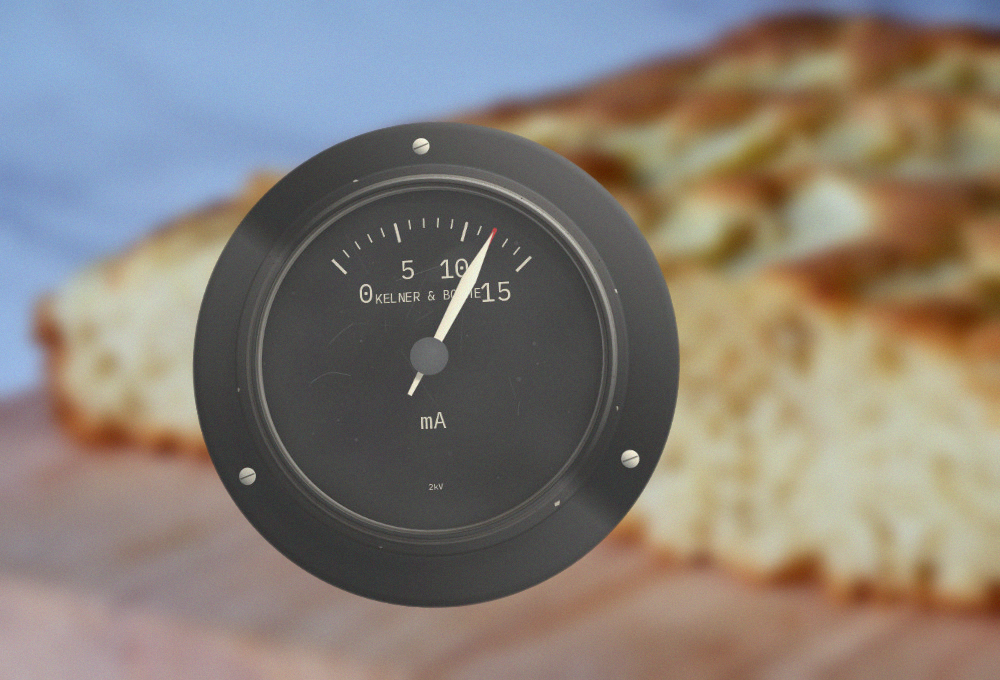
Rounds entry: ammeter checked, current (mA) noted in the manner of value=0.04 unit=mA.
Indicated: value=12 unit=mA
